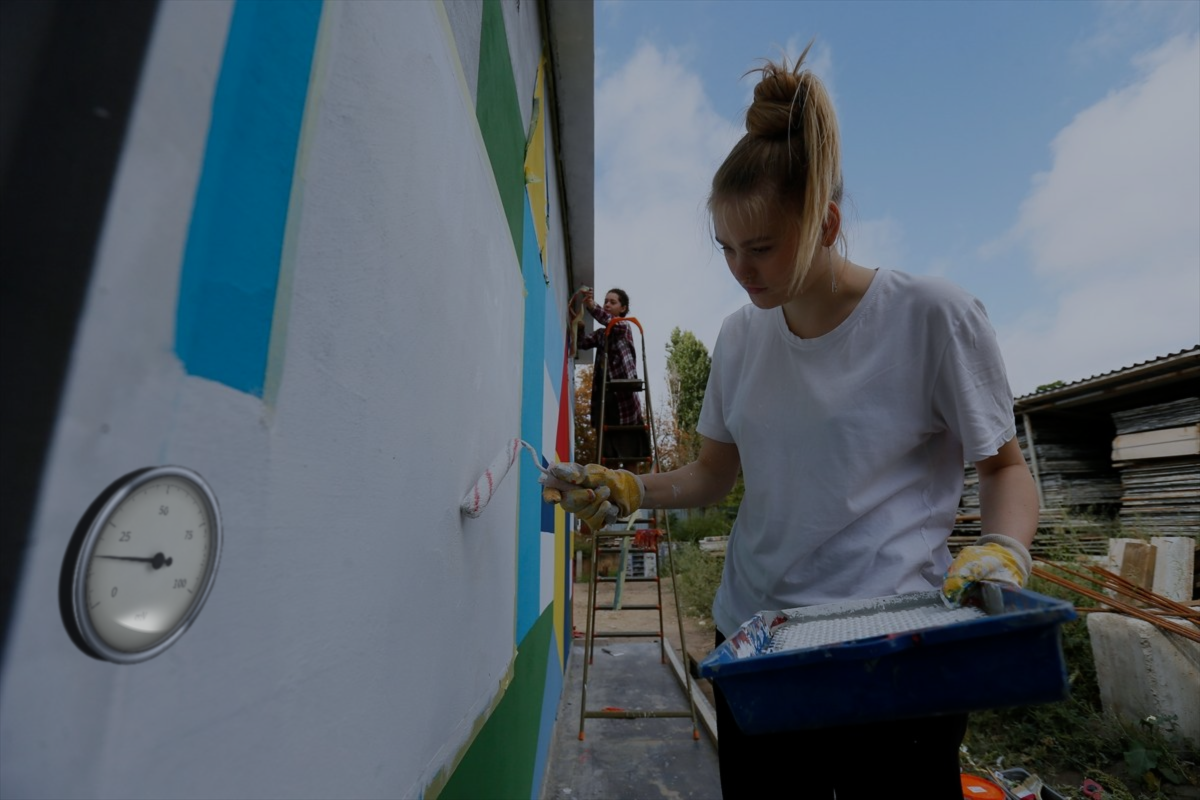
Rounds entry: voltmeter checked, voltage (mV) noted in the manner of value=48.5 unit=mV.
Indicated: value=15 unit=mV
